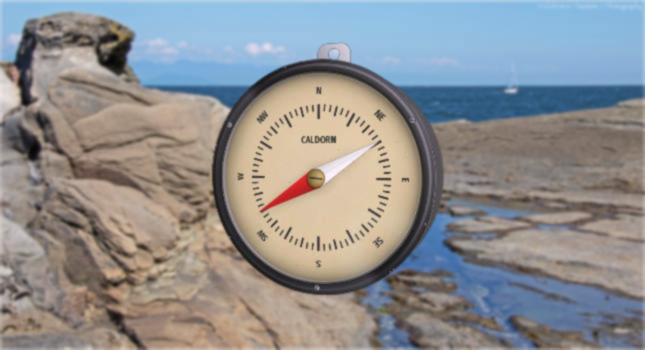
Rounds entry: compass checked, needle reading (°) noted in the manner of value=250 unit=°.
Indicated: value=240 unit=°
